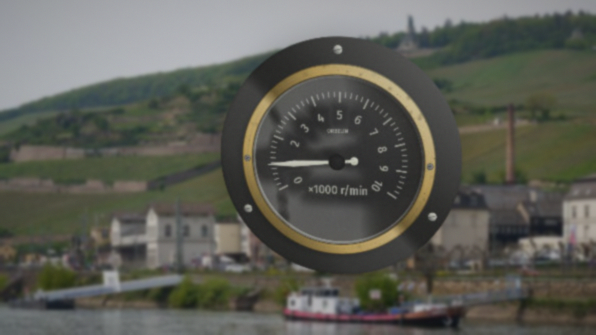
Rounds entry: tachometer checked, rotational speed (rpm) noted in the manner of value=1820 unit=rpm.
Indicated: value=1000 unit=rpm
